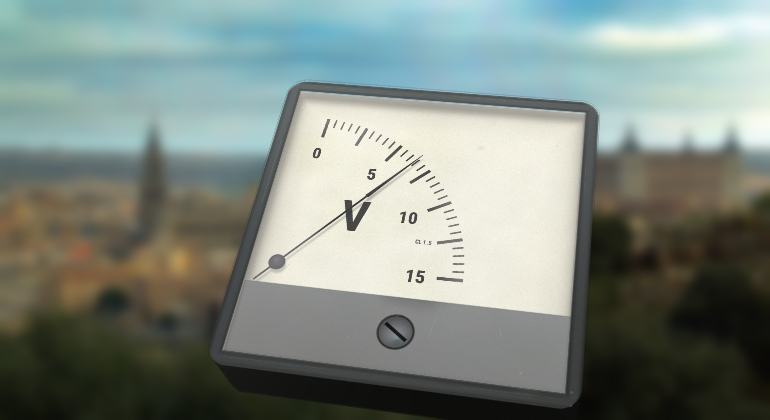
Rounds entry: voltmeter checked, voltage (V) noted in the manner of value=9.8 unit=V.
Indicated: value=6.5 unit=V
